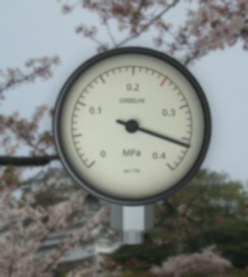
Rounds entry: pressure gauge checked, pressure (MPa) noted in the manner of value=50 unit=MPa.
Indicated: value=0.36 unit=MPa
